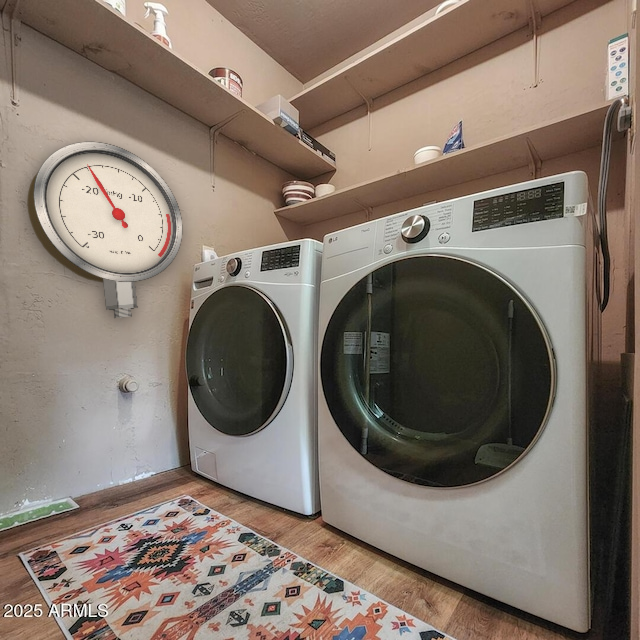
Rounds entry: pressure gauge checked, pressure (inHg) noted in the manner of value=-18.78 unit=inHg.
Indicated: value=-18 unit=inHg
